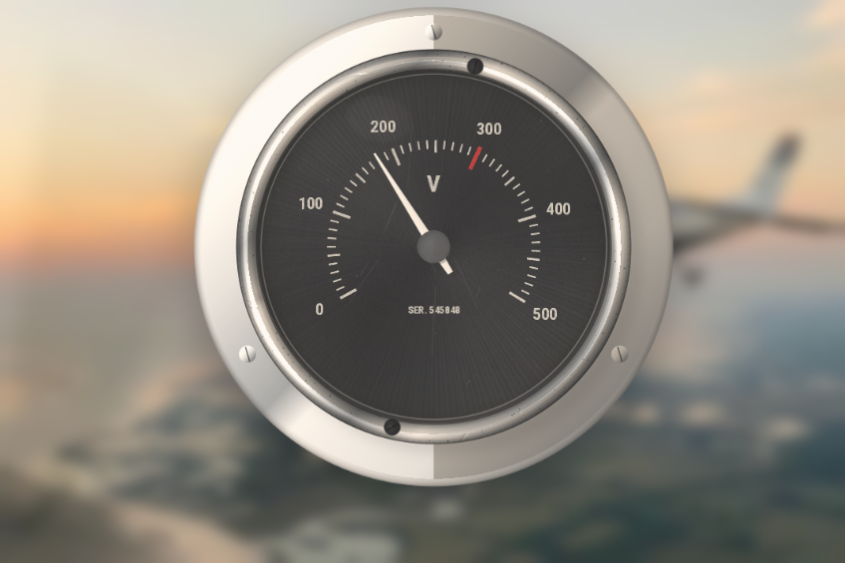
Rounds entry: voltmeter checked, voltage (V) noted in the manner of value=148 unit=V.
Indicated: value=180 unit=V
